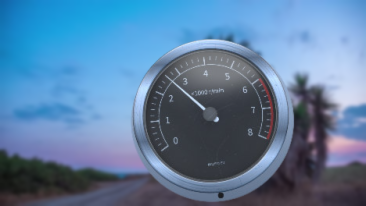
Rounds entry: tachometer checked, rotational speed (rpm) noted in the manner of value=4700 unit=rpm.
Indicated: value=2600 unit=rpm
